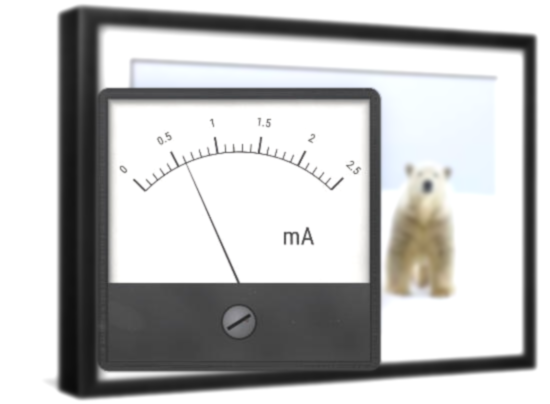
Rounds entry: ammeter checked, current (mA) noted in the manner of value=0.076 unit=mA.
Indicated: value=0.6 unit=mA
